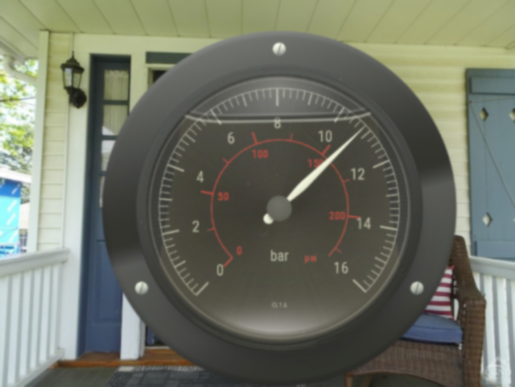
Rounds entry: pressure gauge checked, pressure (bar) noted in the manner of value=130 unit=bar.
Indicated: value=10.8 unit=bar
